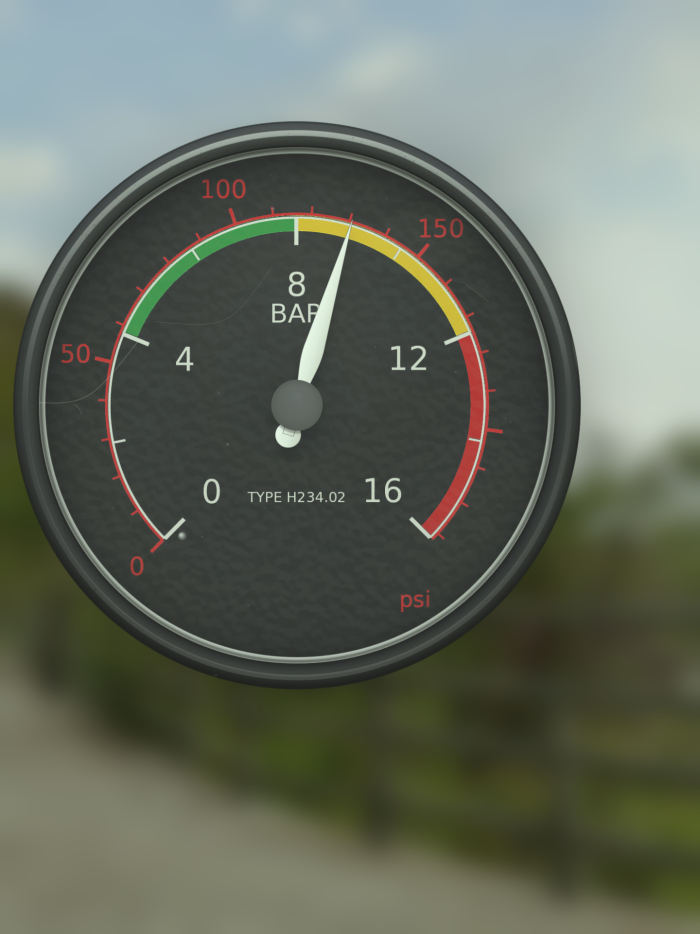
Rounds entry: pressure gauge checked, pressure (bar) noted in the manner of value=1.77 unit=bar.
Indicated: value=9 unit=bar
